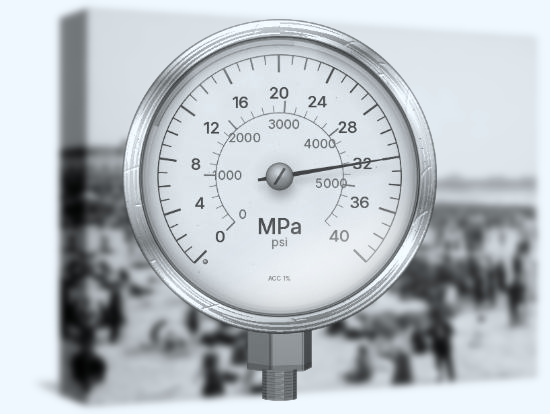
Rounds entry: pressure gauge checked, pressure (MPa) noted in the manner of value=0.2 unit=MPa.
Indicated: value=32 unit=MPa
